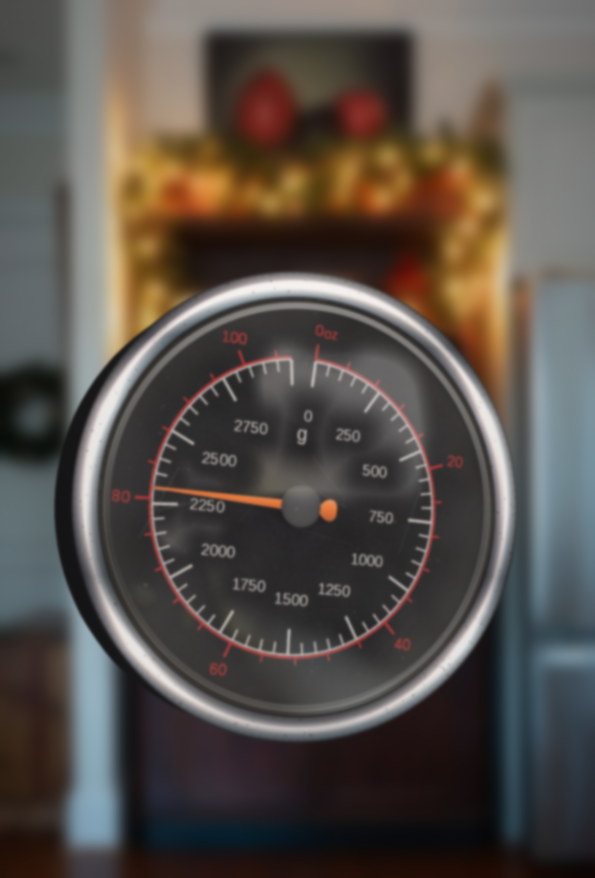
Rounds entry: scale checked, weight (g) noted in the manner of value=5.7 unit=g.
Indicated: value=2300 unit=g
